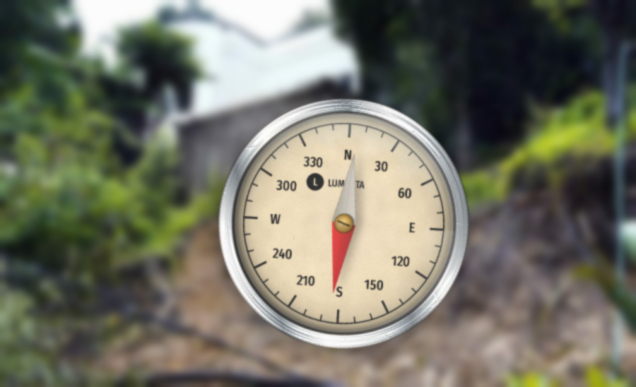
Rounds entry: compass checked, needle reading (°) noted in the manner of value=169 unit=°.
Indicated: value=185 unit=°
